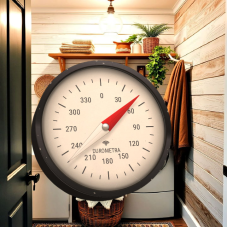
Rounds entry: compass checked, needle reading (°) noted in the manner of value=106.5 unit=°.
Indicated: value=50 unit=°
